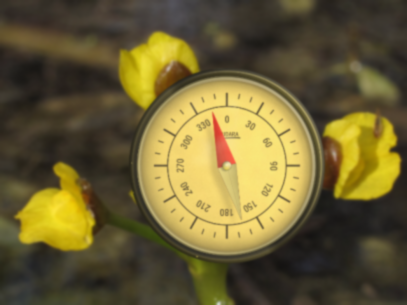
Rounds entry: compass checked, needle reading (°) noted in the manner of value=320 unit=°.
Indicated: value=345 unit=°
